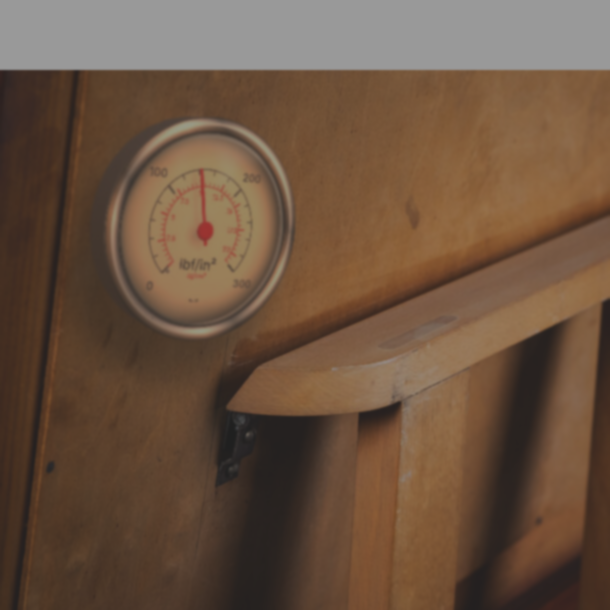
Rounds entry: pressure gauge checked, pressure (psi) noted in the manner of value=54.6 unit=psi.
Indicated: value=140 unit=psi
